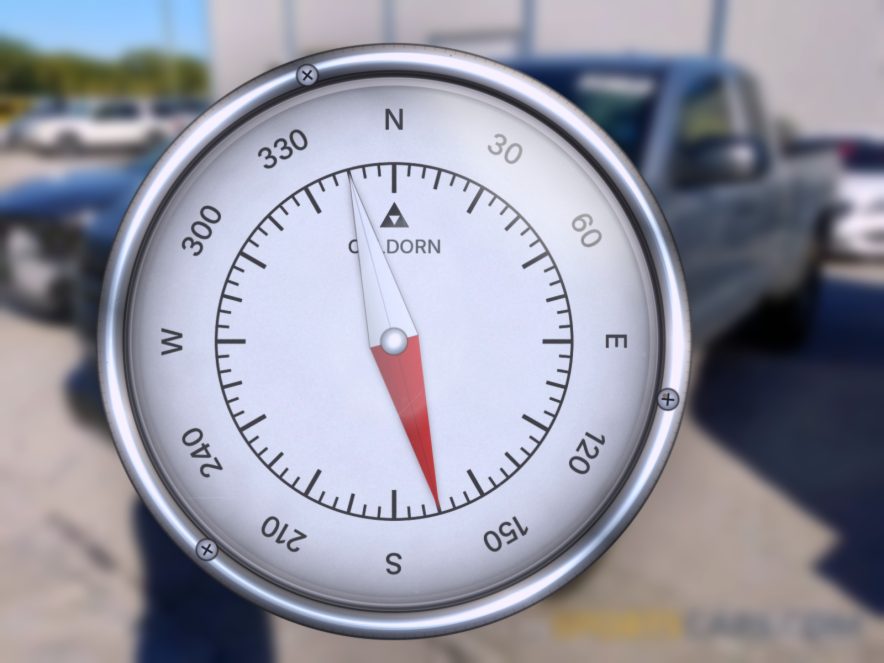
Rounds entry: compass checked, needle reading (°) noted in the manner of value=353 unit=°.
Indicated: value=165 unit=°
